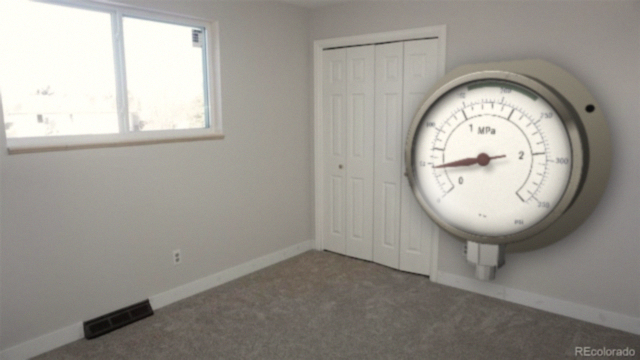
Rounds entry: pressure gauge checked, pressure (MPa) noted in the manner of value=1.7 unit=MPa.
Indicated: value=0.3 unit=MPa
